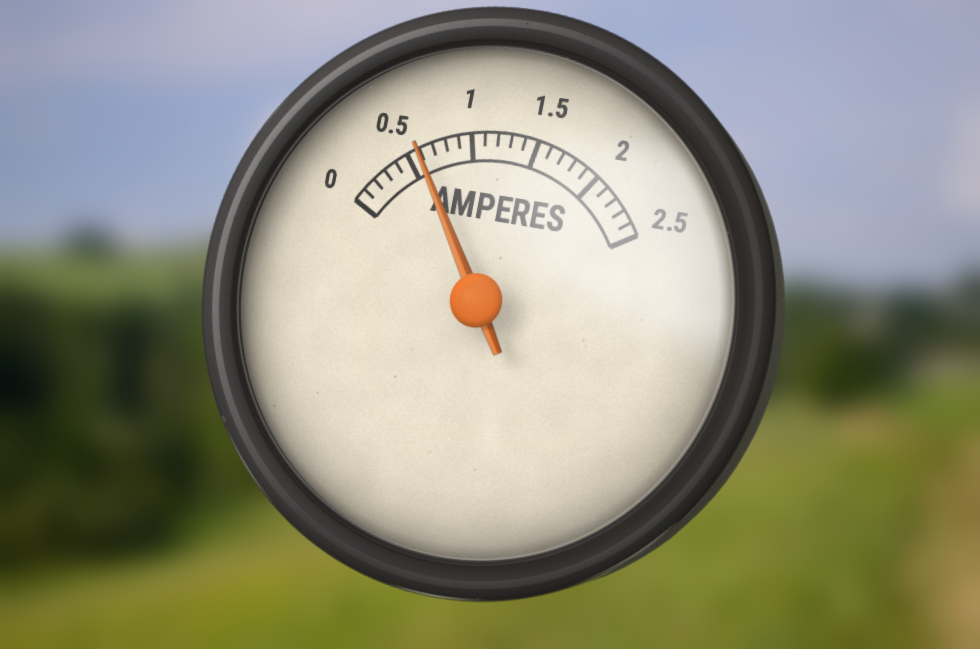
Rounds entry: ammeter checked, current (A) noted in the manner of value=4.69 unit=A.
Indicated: value=0.6 unit=A
